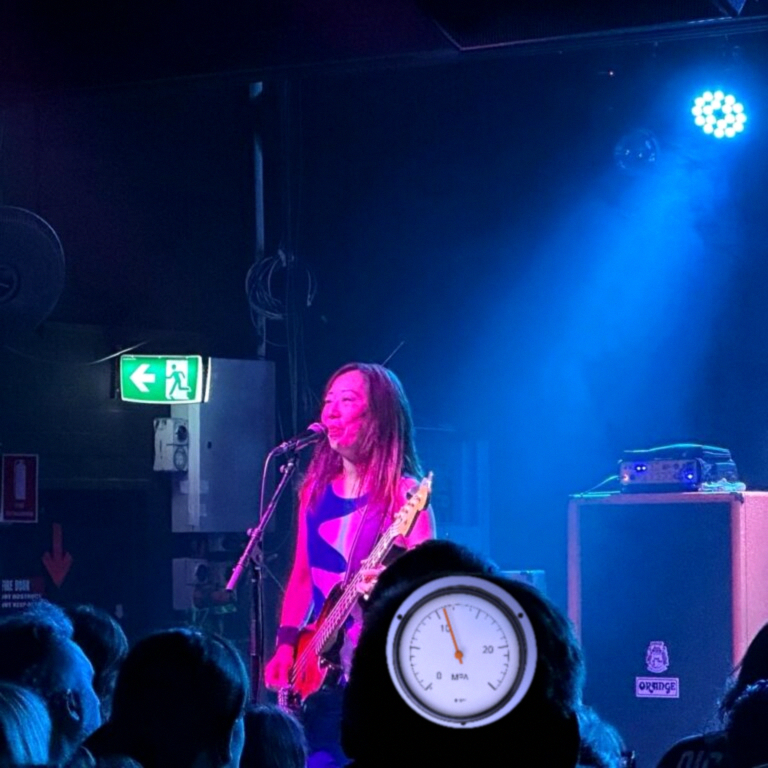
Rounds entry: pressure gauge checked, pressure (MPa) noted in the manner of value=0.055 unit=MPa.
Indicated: value=11 unit=MPa
